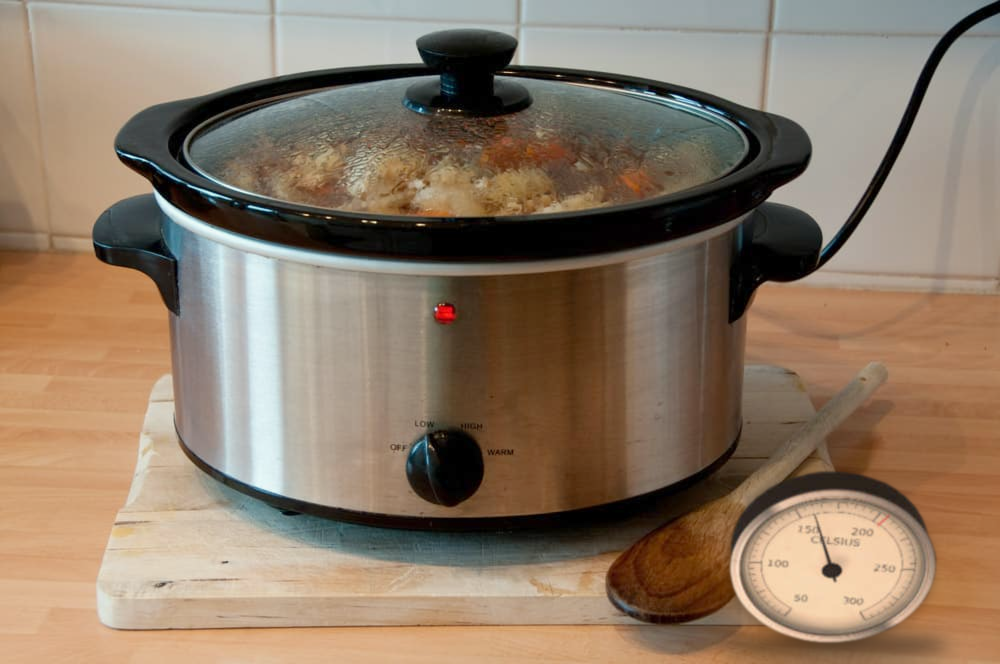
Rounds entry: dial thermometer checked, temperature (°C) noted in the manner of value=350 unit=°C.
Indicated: value=160 unit=°C
